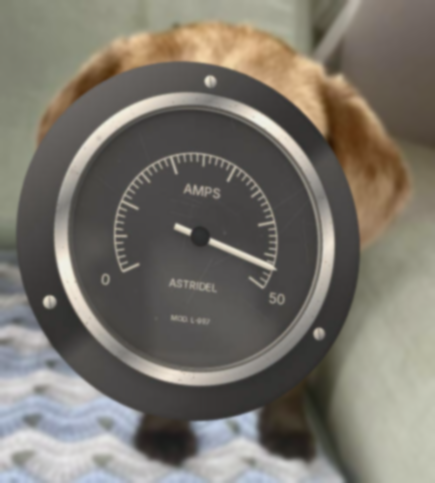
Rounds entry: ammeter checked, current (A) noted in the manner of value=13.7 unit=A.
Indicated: value=47 unit=A
